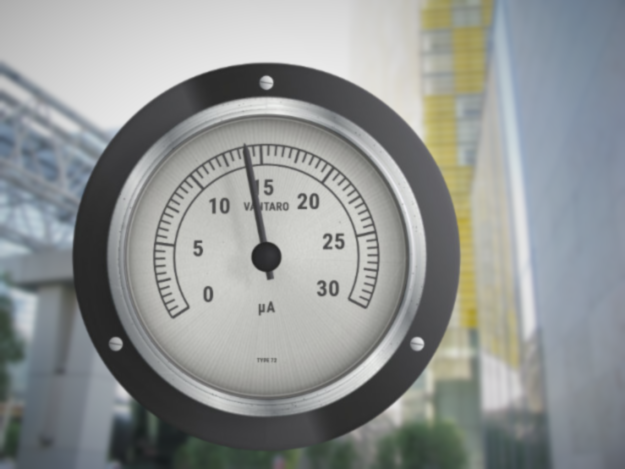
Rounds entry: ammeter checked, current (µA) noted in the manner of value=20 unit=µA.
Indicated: value=14 unit=µA
